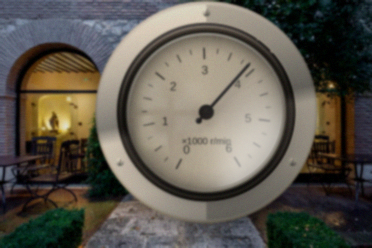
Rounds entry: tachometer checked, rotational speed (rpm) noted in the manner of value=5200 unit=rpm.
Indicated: value=3875 unit=rpm
